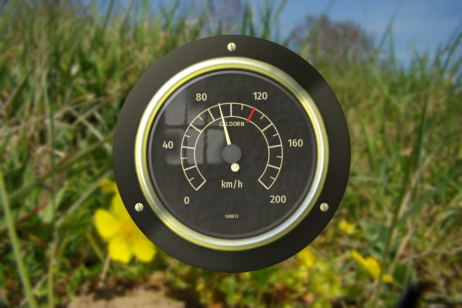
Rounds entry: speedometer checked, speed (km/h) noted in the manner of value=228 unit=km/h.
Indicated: value=90 unit=km/h
